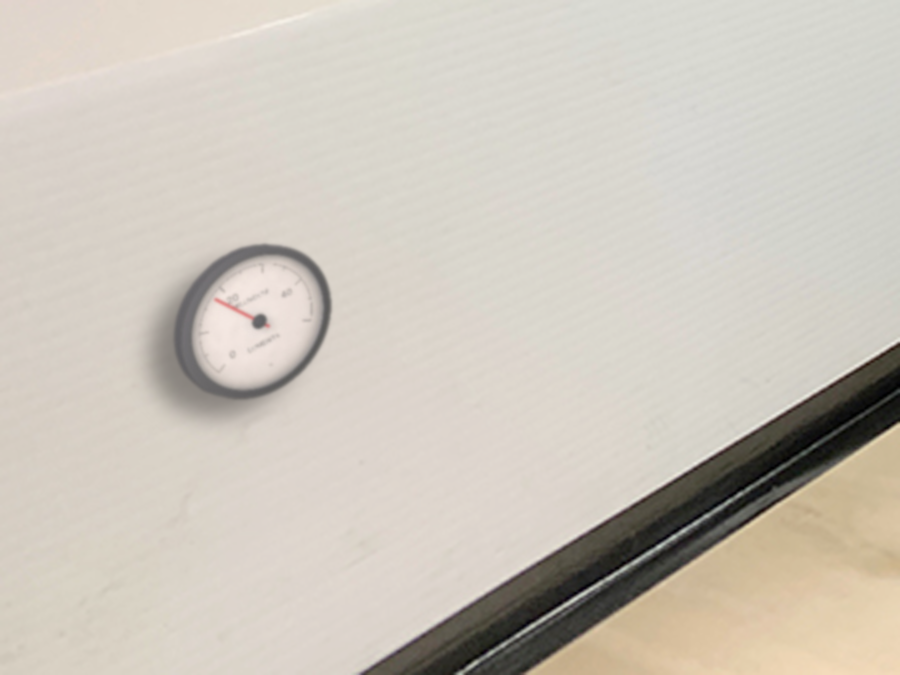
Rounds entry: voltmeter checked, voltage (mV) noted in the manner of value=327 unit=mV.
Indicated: value=17.5 unit=mV
